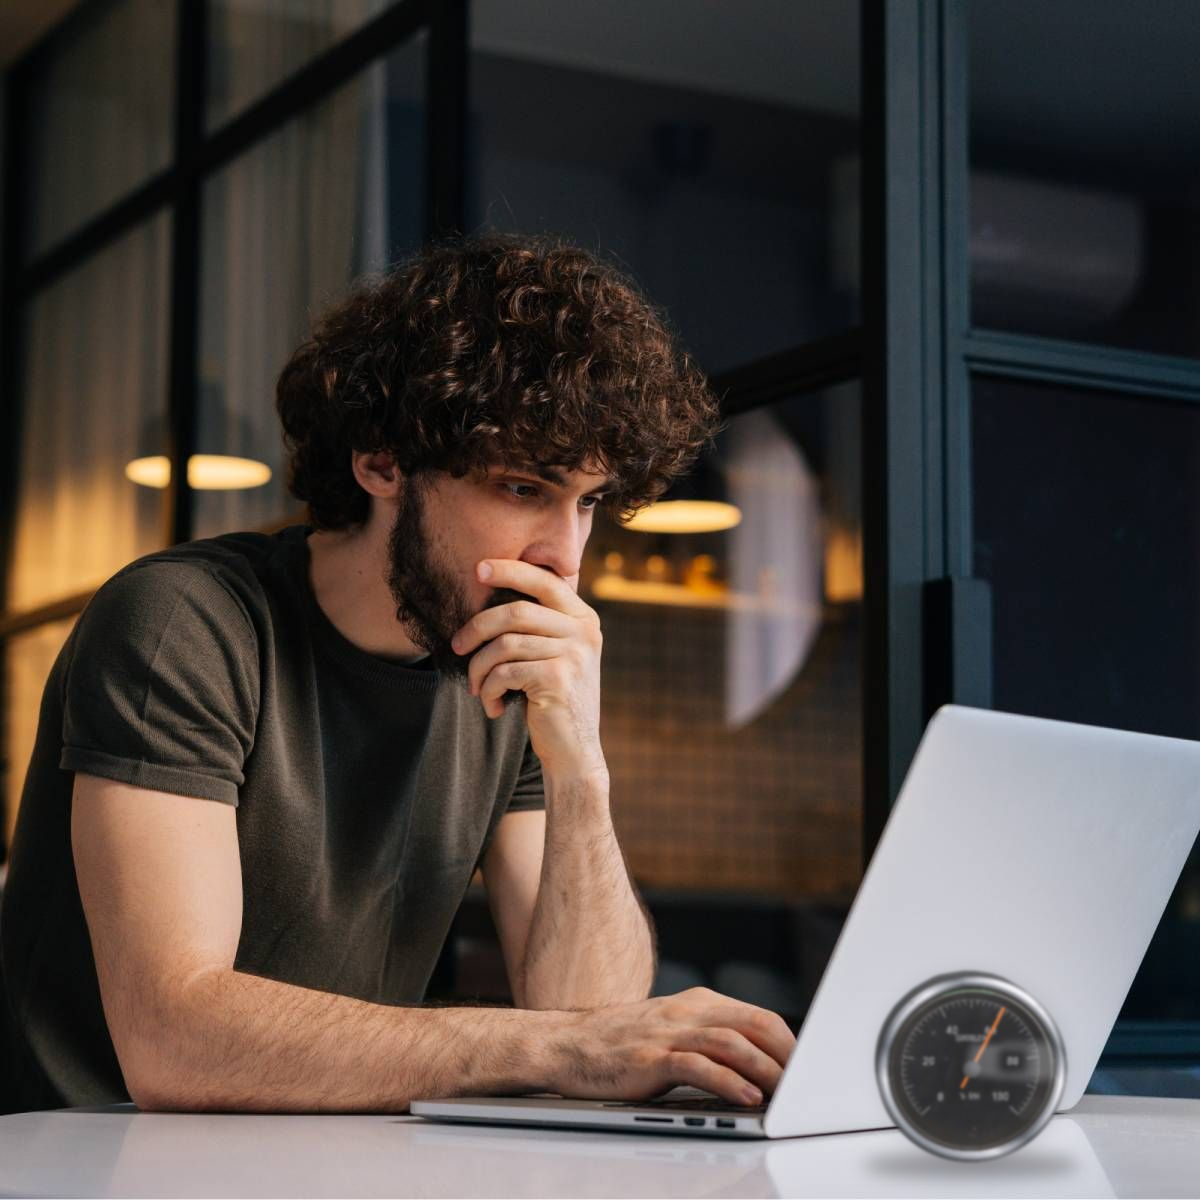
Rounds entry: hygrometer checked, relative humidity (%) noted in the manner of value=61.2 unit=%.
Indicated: value=60 unit=%
